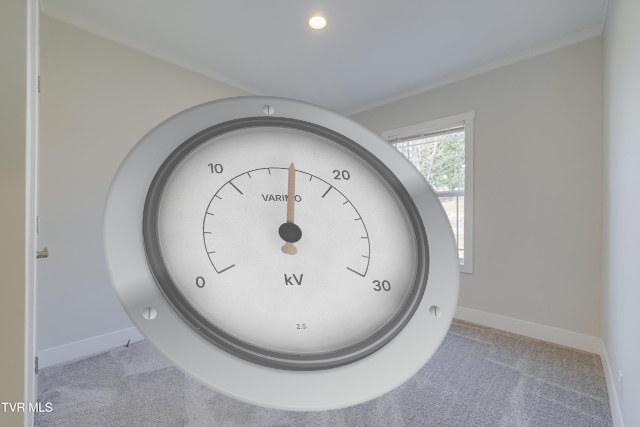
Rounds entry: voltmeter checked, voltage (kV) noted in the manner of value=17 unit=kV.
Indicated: value=16 unit=kV
